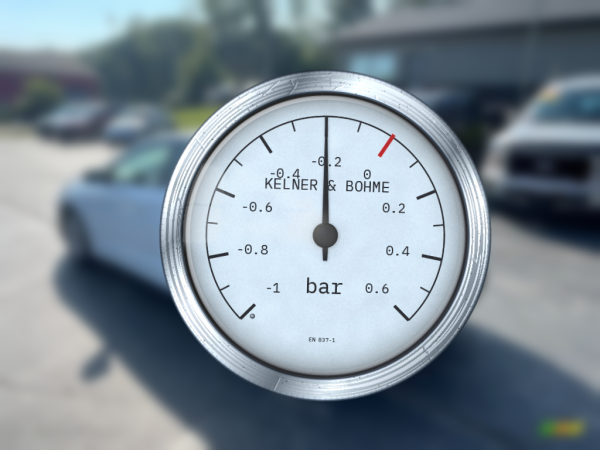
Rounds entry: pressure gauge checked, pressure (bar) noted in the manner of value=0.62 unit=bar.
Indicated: value=-0.2 unit=bar
